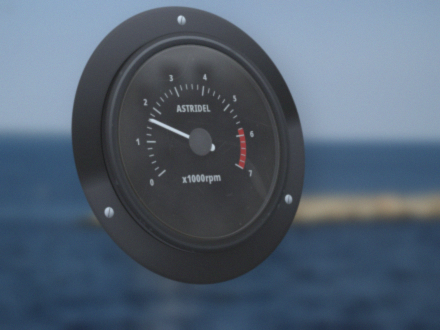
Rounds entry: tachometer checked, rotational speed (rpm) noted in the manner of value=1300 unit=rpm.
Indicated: value=1600 unit=rpm
